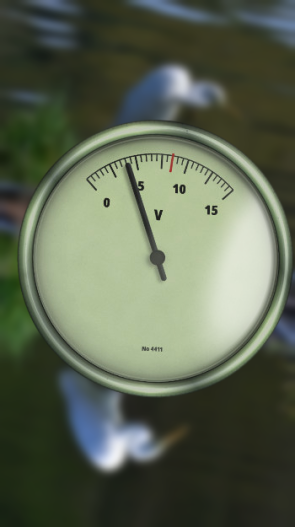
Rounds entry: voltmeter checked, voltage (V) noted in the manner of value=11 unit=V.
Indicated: value=4 unit=V
